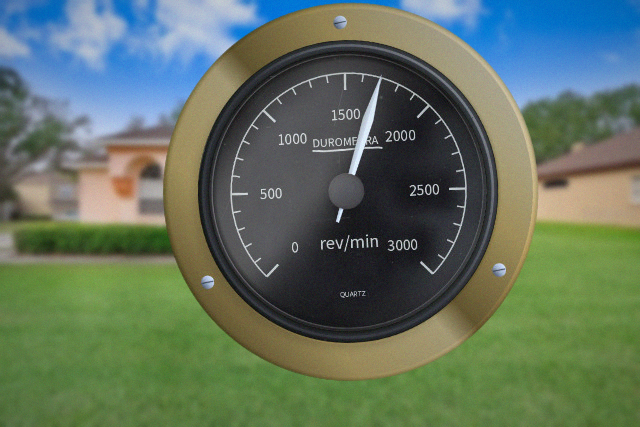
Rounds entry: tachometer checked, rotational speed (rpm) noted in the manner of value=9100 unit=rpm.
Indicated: value=1700 unit=rpm
